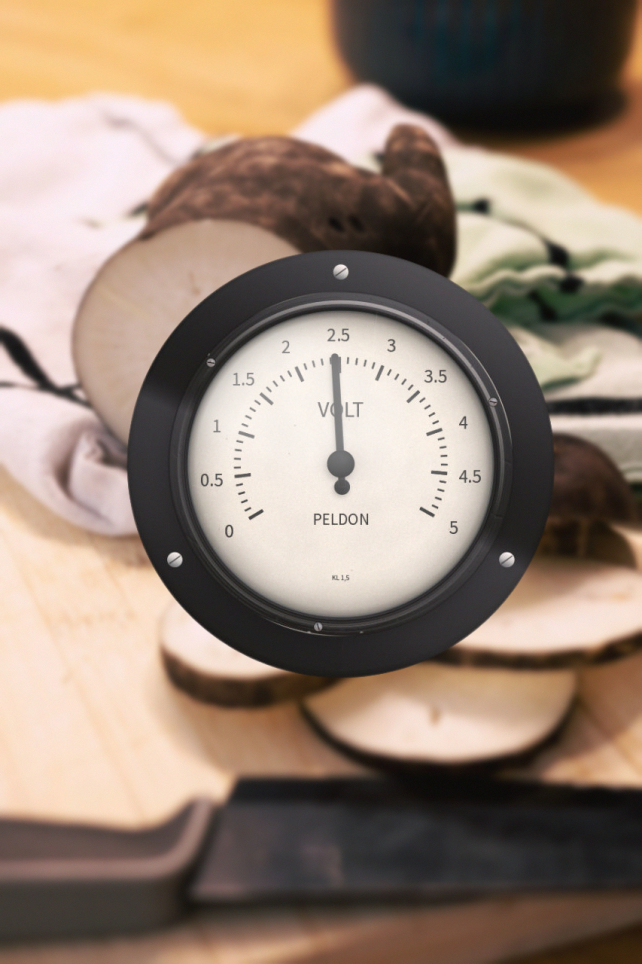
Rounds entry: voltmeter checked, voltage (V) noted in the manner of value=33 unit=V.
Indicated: value=2.45 unit=V
